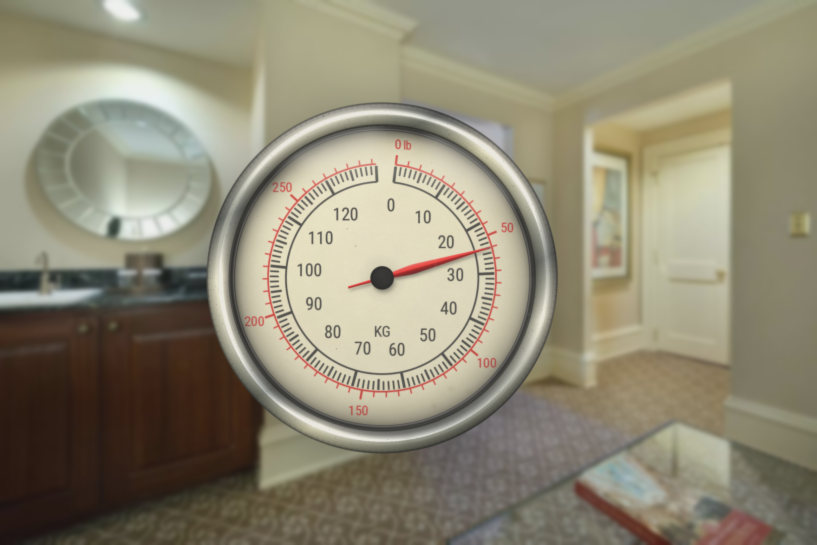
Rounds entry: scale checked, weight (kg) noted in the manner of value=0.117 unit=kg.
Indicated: value=25 unit=kg
